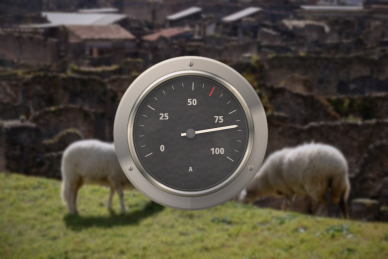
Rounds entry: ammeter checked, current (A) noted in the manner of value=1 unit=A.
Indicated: value=82.5 unit=A
